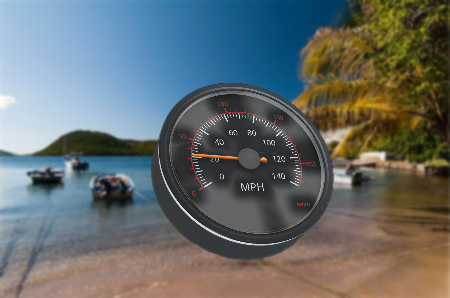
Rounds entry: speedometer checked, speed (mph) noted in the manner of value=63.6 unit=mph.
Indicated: value=20 unit=mph
